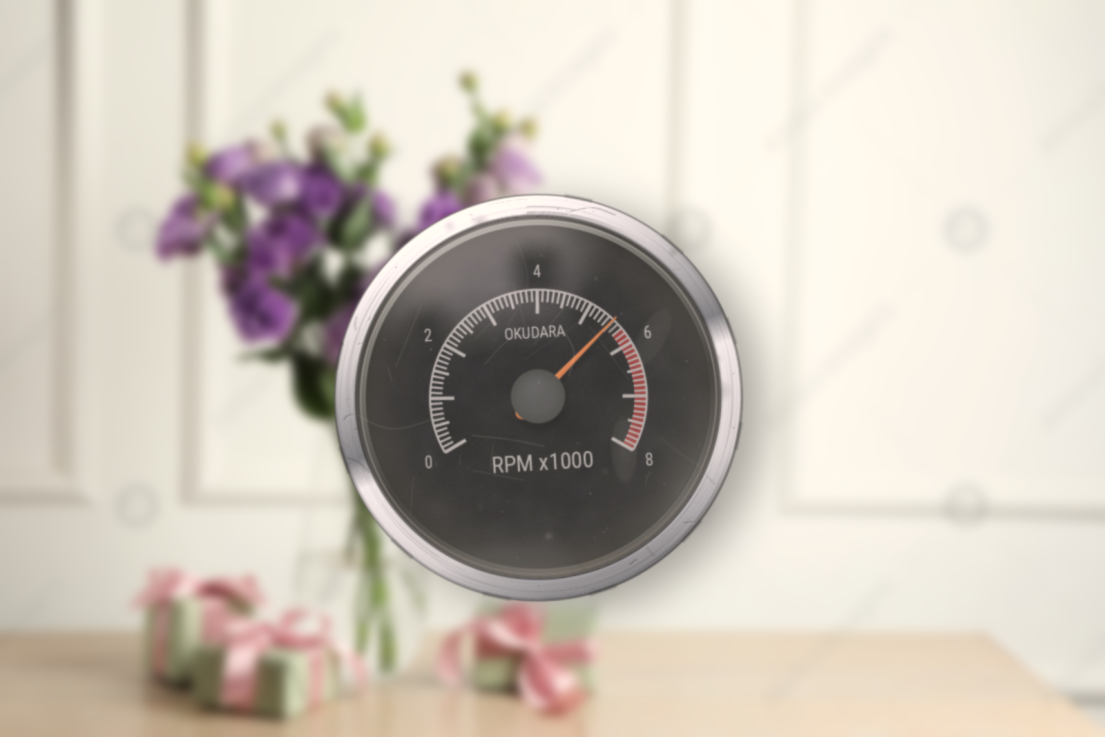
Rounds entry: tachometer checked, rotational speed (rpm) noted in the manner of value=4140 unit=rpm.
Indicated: value=5500 unit=rpm
